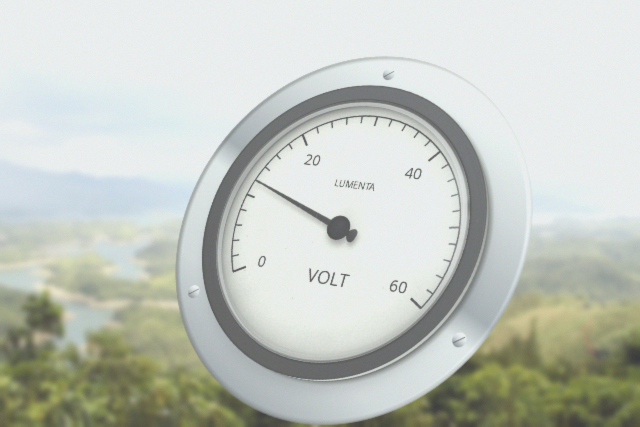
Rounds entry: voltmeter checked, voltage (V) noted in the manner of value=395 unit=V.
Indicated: value=12 unit=V
